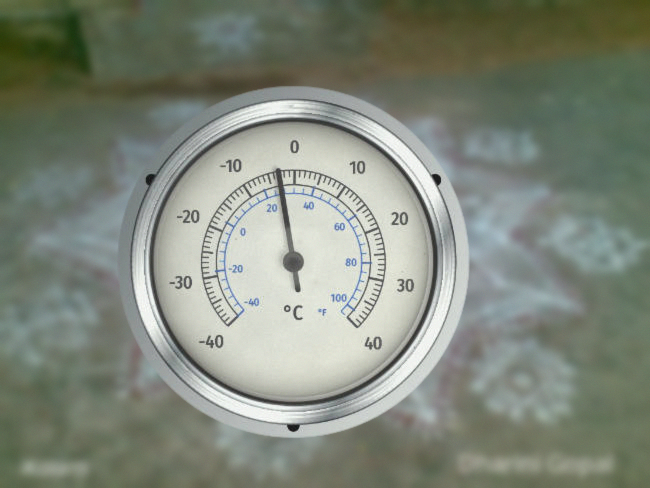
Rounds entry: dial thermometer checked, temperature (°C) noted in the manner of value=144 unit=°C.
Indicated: value=-3 unit=°C
